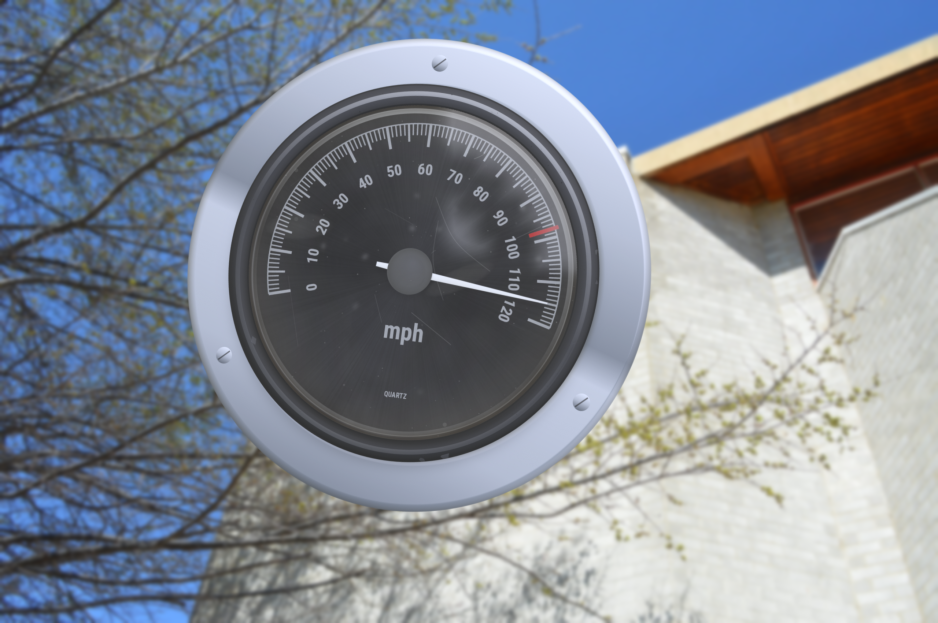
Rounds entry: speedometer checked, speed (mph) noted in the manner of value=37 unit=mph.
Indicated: value=115 unit=mph
